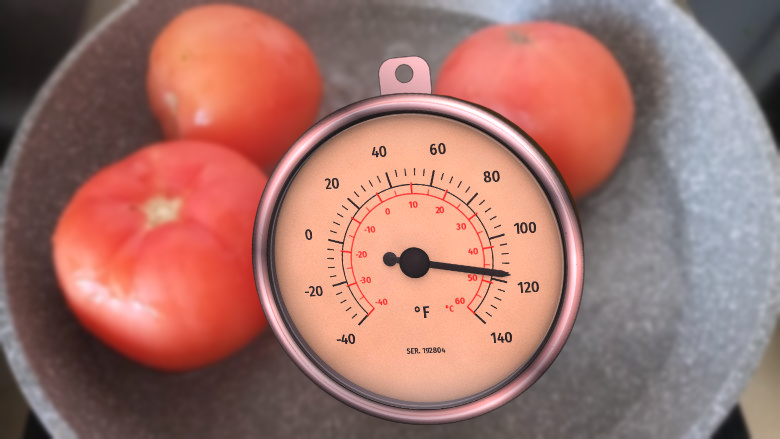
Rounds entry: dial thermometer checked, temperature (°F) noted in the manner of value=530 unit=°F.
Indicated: value=116 unit=°F
